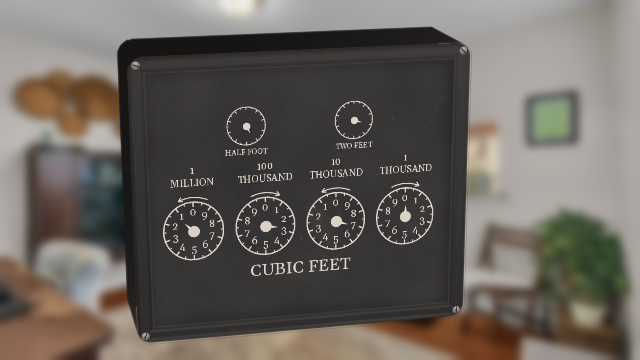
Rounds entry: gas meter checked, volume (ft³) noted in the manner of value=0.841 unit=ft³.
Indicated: value=127000 unit=ft³
